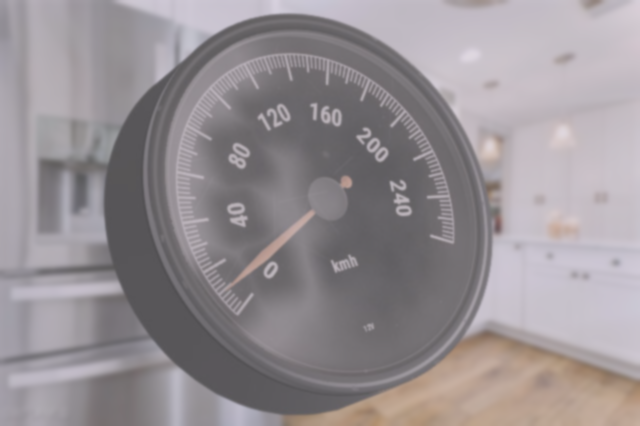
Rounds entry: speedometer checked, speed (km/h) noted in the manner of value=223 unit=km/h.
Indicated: value=10 unit=km/h
